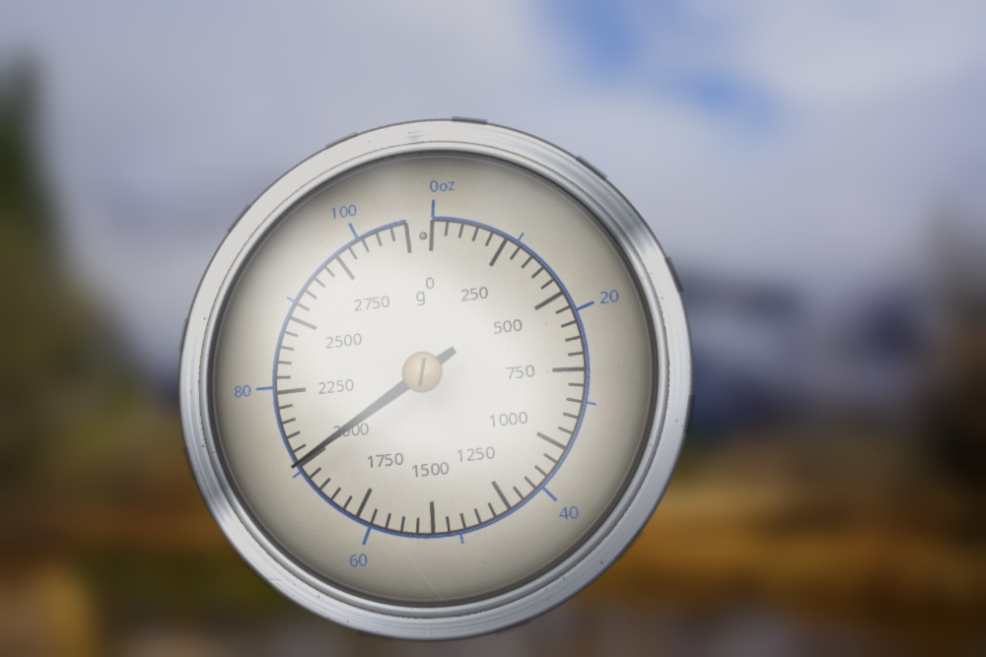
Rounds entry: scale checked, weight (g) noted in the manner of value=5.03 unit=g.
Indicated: value=2000 unit=g
